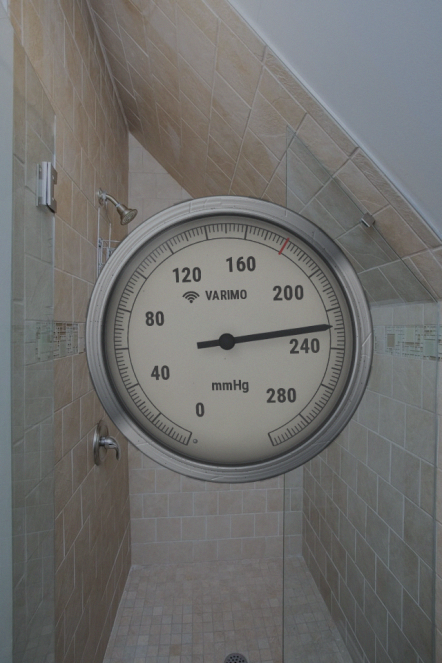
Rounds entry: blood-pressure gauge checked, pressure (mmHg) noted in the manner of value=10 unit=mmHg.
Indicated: value=228 unit=mmHg
